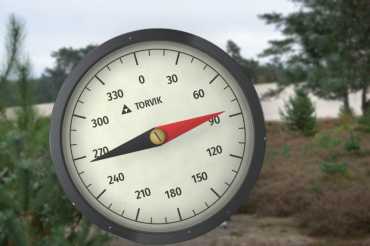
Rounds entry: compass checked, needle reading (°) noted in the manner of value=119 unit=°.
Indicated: value=85 unit=°
